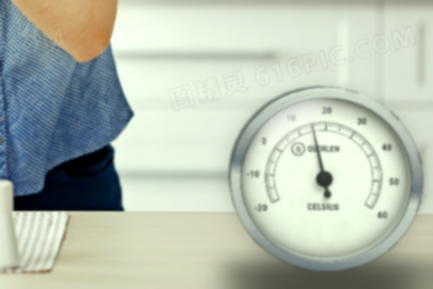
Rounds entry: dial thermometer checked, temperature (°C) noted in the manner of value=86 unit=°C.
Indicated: value=15 unit=°C
